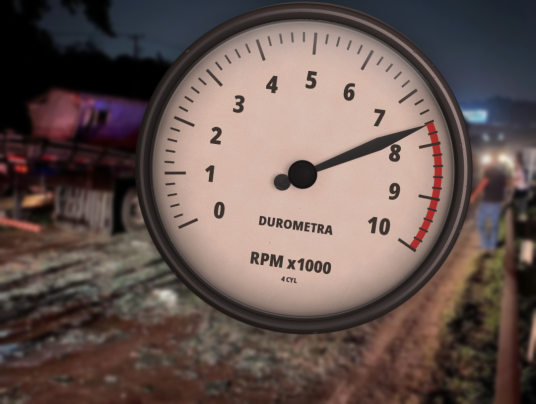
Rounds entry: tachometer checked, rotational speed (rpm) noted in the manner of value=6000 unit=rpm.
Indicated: value=7600 unit=rpm
